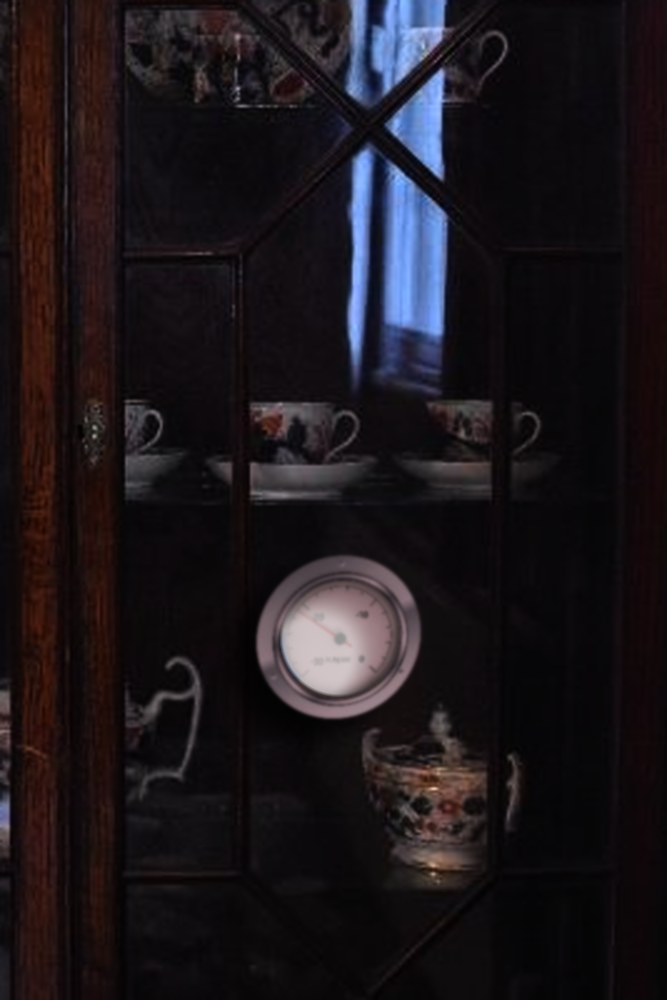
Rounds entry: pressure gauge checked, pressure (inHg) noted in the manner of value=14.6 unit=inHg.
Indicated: value=-21 unit=inHg
